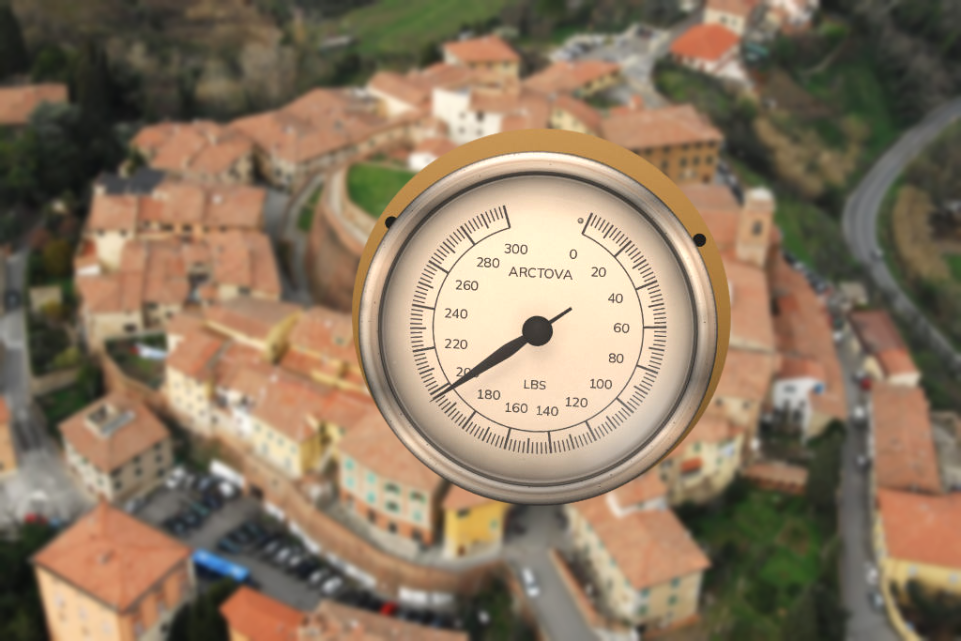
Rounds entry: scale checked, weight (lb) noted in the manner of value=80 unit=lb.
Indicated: value=198 unit=lb
